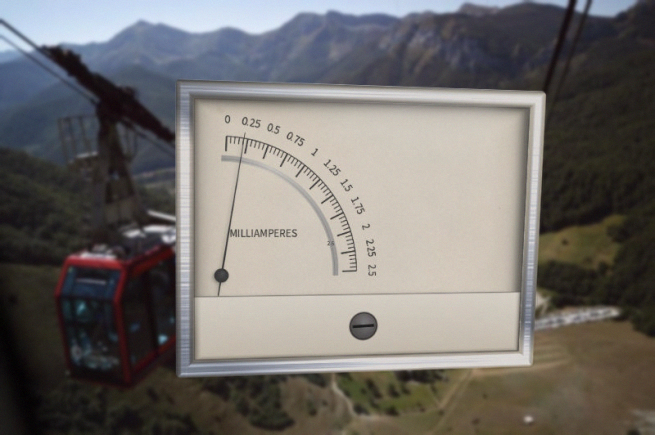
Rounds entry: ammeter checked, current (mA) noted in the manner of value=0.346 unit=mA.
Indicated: value=0.2 unit=mA
